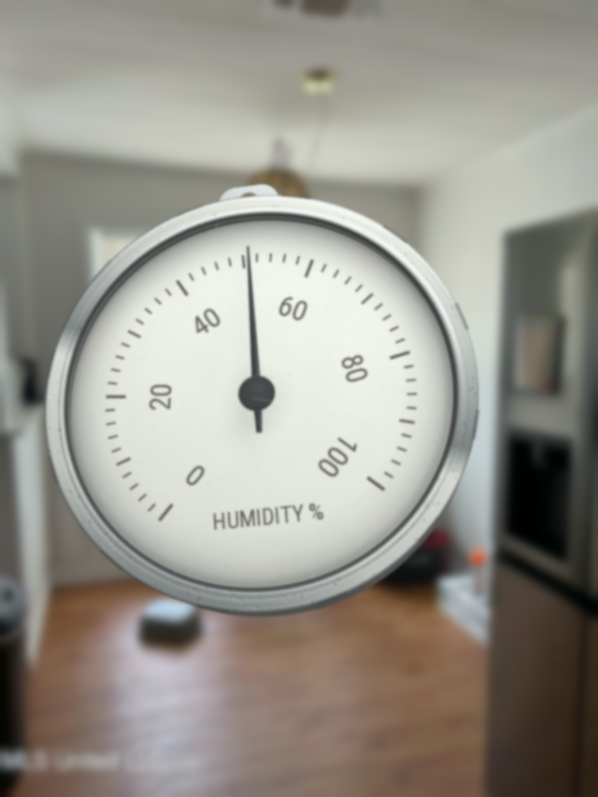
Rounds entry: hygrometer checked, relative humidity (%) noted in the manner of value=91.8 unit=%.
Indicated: value=51 unit=%
